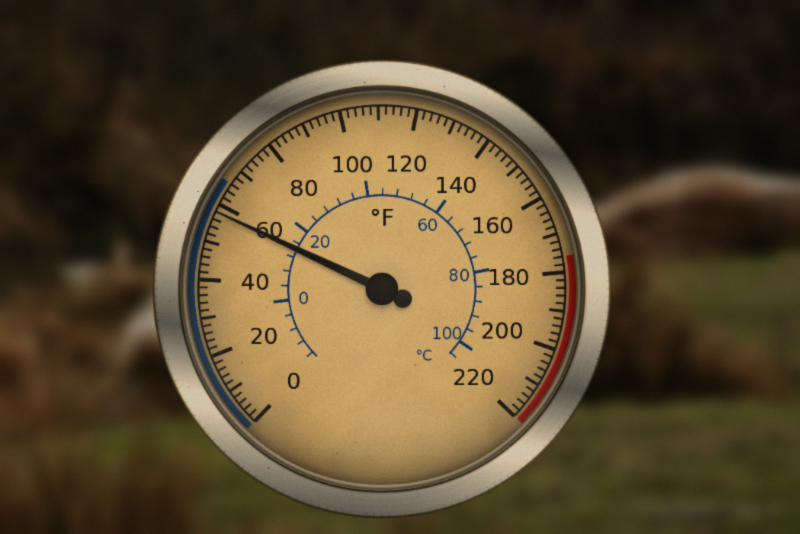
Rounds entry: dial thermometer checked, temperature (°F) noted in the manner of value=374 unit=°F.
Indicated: value=58 unit=°F
